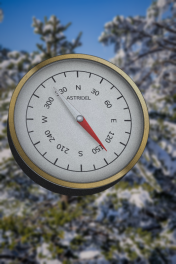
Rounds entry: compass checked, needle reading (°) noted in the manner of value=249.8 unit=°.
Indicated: value=142.5 unit=°
